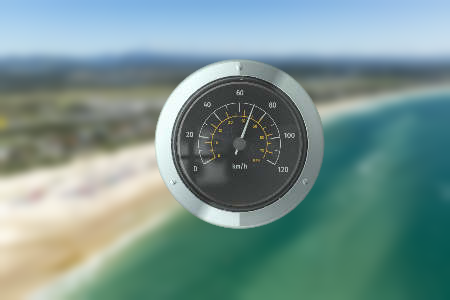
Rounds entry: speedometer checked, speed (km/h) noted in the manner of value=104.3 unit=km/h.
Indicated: value=70 unit=km/h
